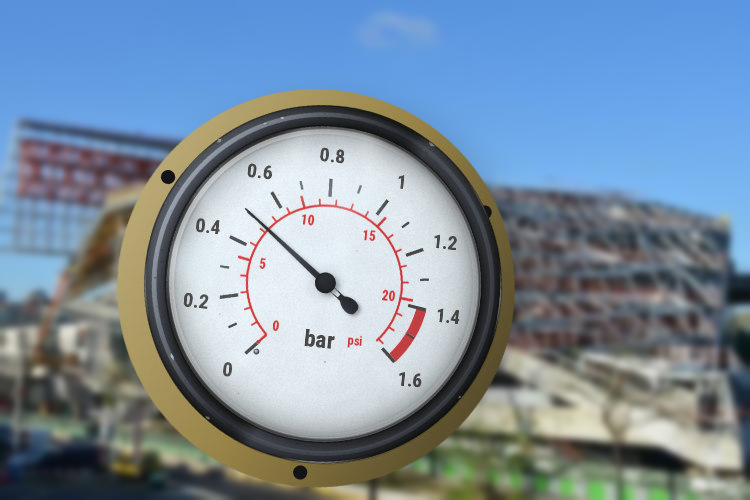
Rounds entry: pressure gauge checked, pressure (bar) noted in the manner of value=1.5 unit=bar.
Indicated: value=0.5 unit=bar
